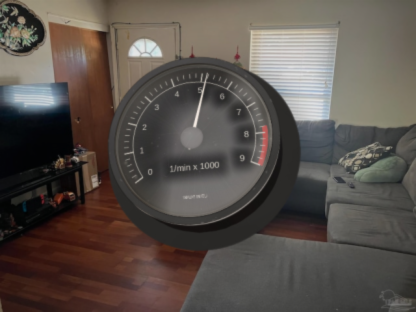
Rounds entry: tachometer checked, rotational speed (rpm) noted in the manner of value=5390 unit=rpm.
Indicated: value=5200 unit=rpm
